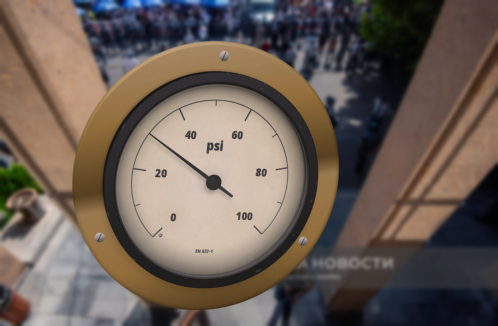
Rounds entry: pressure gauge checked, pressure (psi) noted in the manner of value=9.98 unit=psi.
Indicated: value=30 unit=psi
